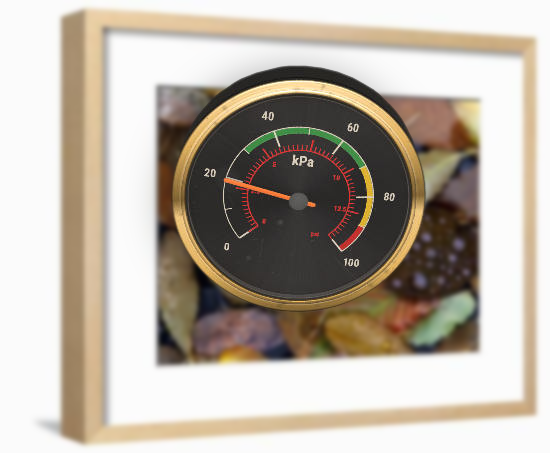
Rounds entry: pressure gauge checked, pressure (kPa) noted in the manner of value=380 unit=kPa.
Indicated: value=20 unit=kPa
